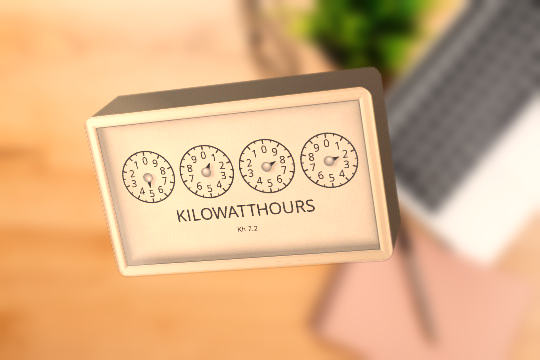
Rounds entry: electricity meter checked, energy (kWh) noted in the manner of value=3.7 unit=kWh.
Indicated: value=5082 unit=kWh
